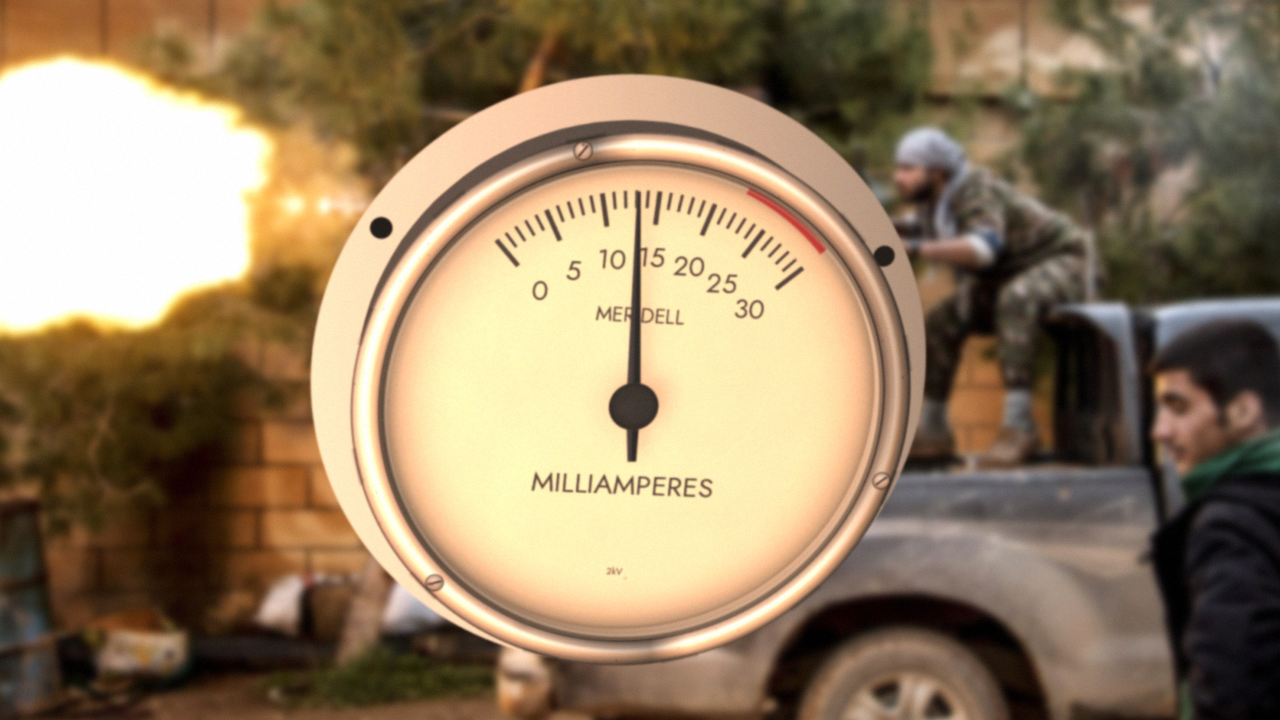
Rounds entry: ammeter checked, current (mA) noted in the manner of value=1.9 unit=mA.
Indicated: value=13 unit=mA
